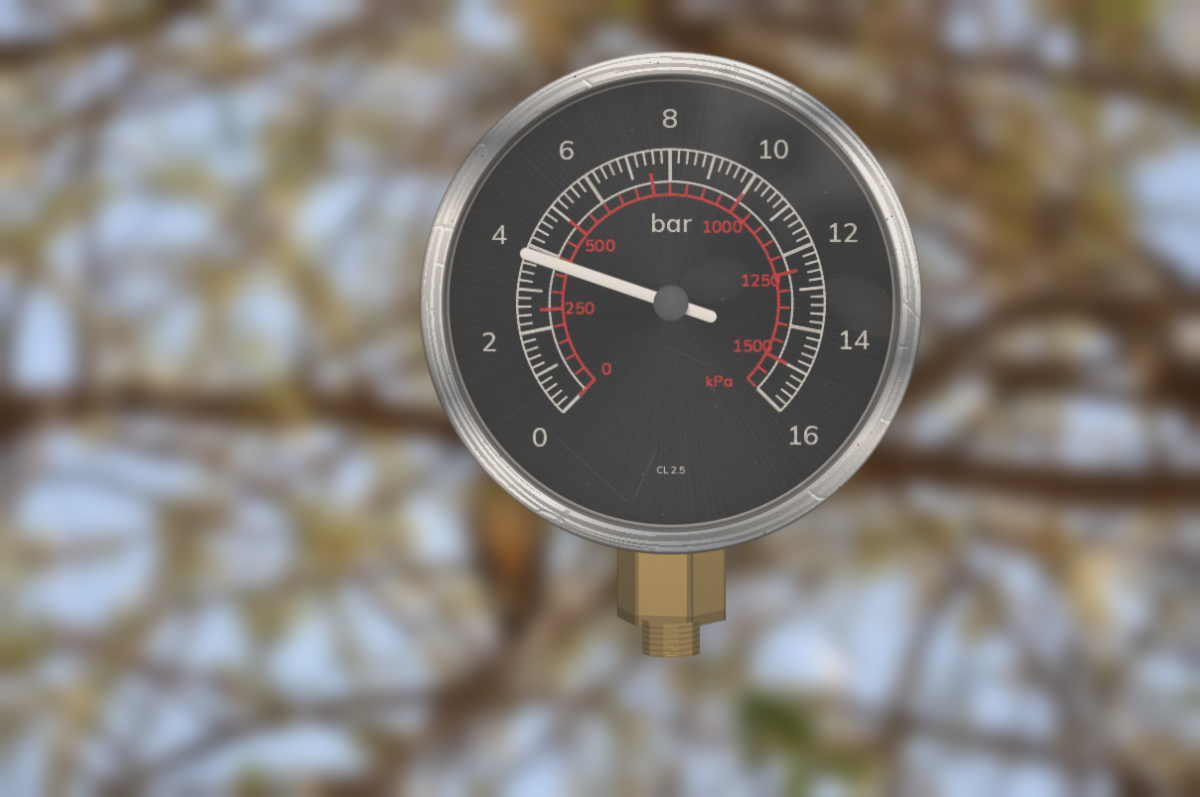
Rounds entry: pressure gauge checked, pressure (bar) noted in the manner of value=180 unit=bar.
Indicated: value=3.8 unit=bar
